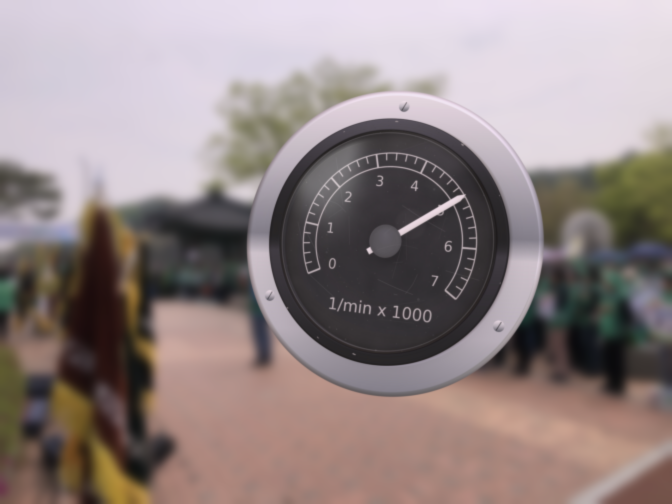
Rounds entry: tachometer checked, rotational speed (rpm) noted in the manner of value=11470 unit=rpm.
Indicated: value=5000 unit=rpm
